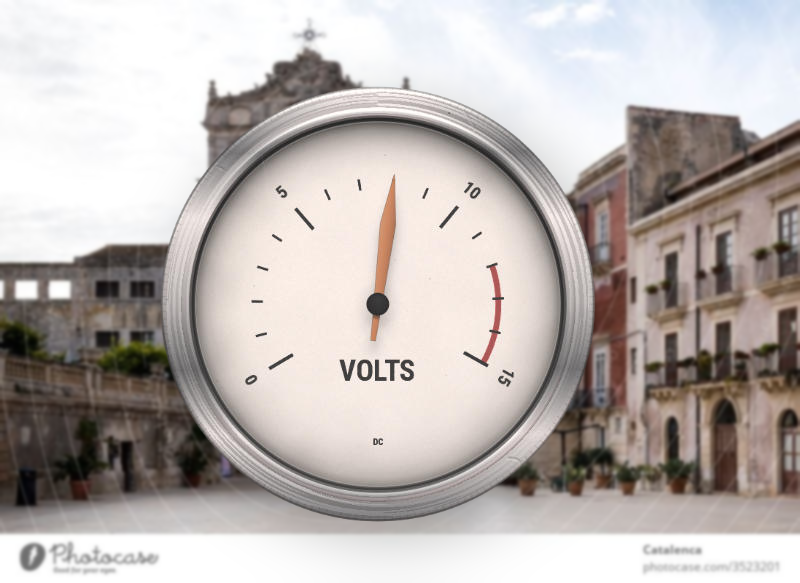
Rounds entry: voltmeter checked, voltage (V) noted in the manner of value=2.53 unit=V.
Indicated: value=8 unit=V
